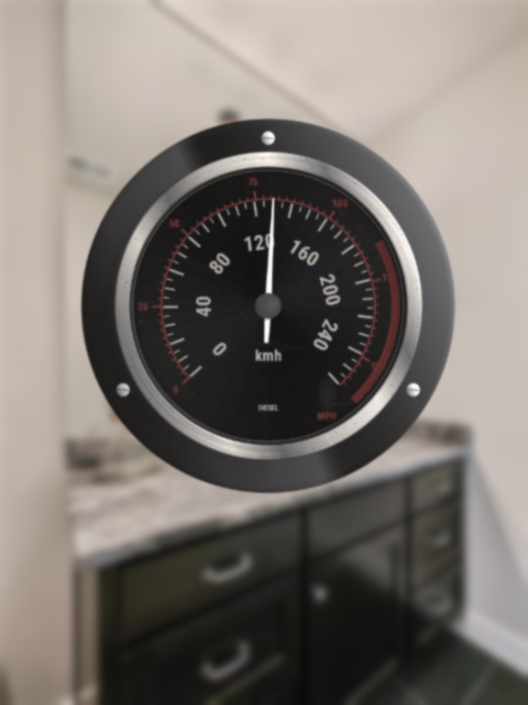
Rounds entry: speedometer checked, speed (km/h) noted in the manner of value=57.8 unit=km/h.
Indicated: value=130 unit=km/h
